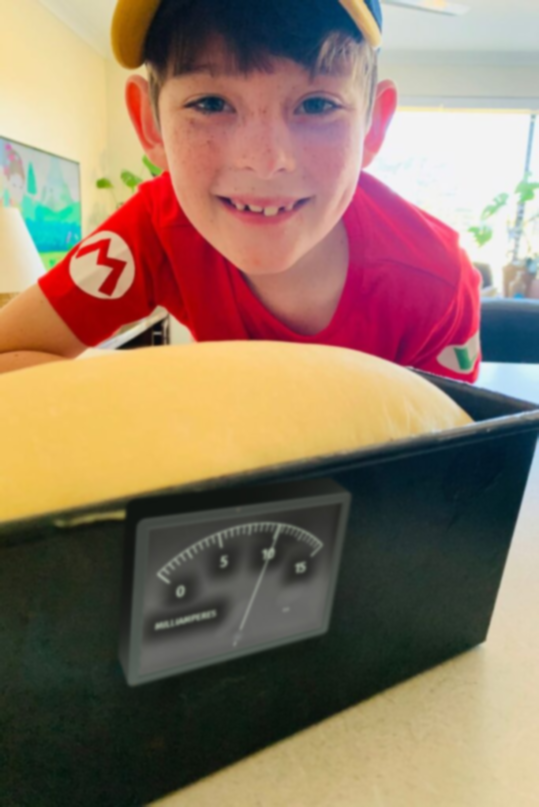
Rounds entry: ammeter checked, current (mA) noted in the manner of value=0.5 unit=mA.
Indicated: value=10 unit=mA
